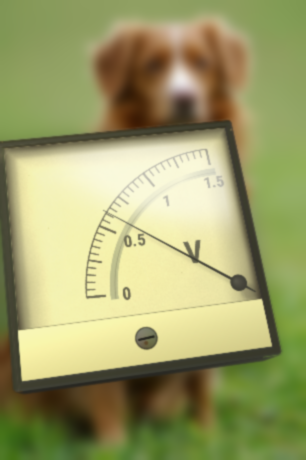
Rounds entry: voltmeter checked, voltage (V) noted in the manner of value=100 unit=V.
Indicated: value=0.6 unit=V
